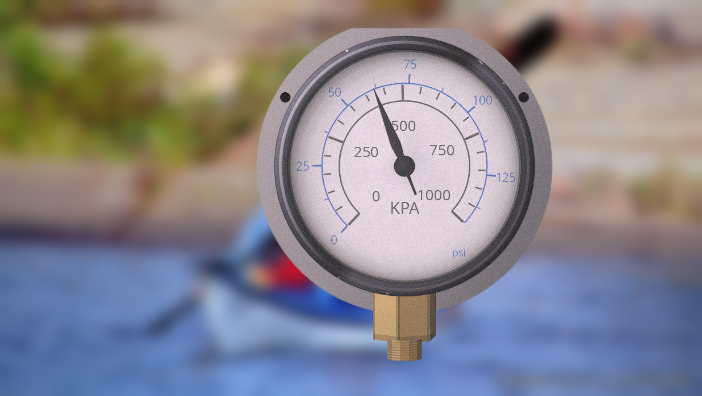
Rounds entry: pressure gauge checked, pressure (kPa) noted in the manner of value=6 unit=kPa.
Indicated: value=425 unit=kPa
